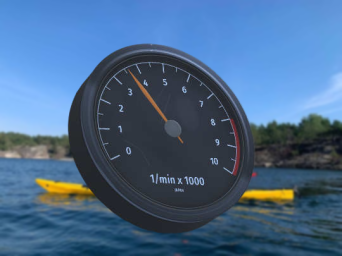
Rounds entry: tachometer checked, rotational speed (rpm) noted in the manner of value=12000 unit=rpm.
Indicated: value=3500 unit=rpm
